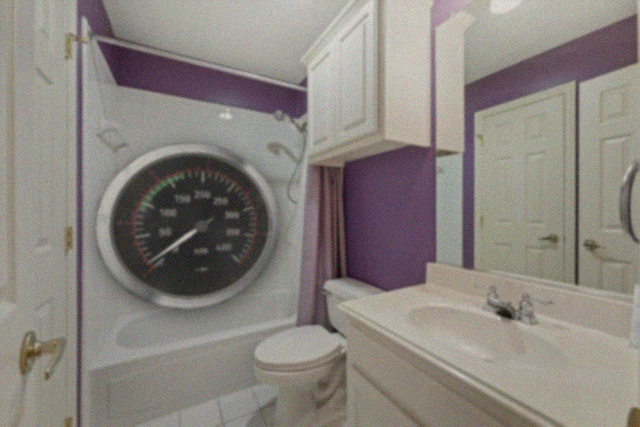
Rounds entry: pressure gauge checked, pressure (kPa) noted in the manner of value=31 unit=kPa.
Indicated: value=10 unit=kPa
